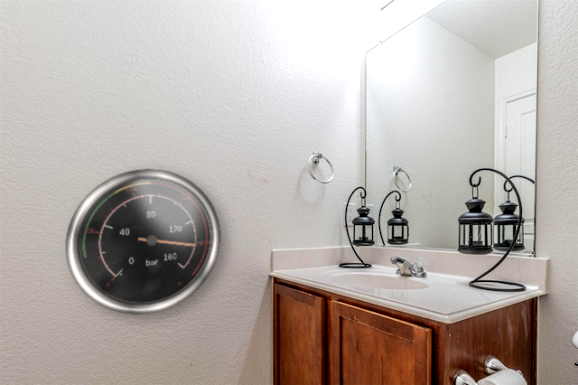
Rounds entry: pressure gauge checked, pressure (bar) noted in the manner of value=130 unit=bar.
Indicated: value=140 unit=bar
